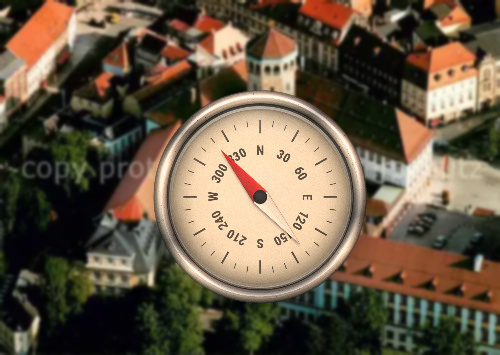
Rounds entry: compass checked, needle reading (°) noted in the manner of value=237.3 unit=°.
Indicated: value=320 unit=°
